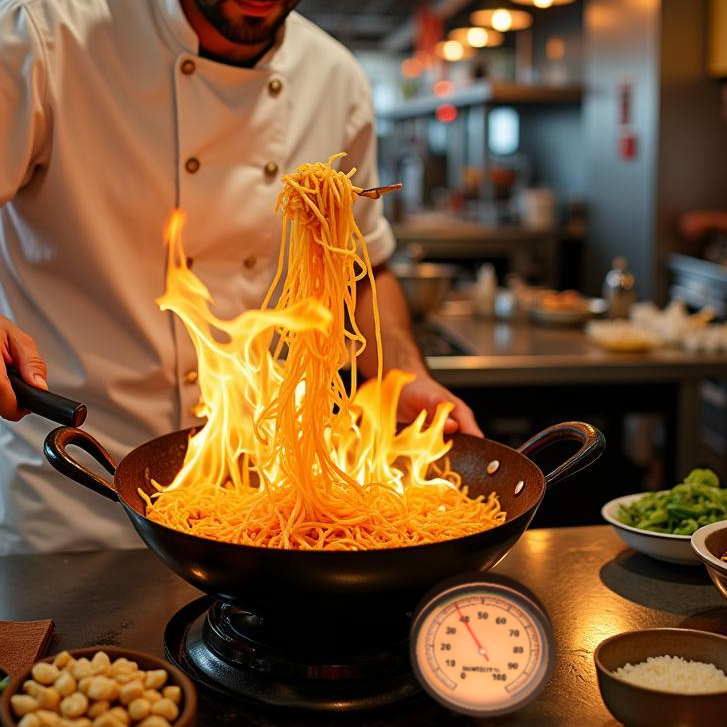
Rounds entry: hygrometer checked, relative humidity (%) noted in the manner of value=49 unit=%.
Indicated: value=40 unit=%
